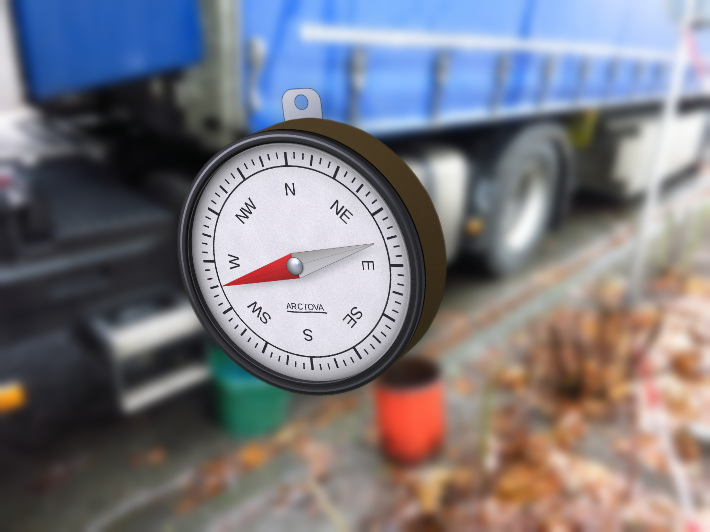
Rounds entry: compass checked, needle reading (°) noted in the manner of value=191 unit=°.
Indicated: value=255 unit=°
